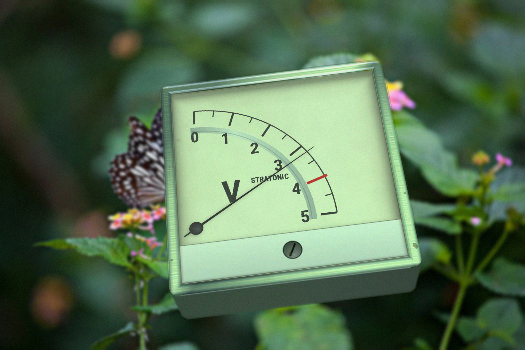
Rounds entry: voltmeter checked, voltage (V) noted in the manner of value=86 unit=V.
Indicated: value=3.25 unit=V
